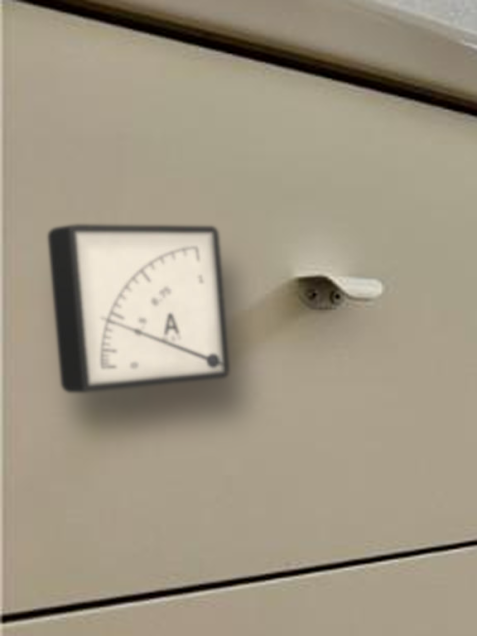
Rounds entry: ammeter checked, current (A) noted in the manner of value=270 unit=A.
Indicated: value=0.45 unit=A
